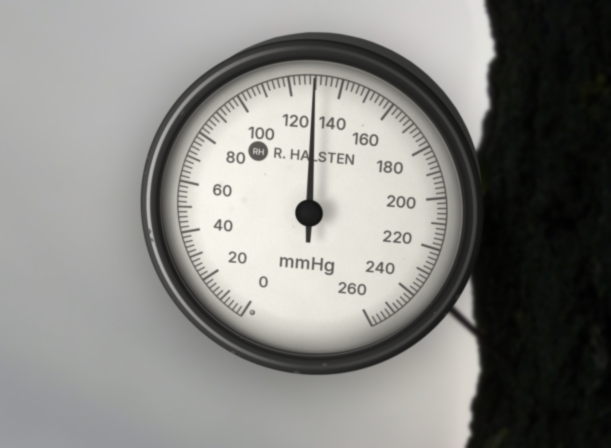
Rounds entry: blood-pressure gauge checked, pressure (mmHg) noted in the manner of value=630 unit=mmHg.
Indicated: value=130 unit=mmHg
